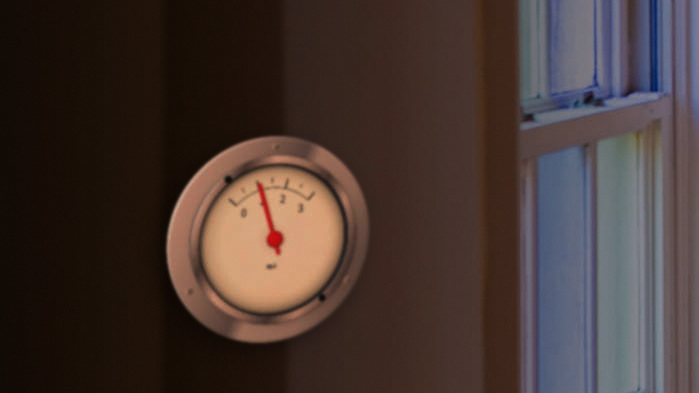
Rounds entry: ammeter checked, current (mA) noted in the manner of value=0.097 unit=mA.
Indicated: value=1 unit=mA
